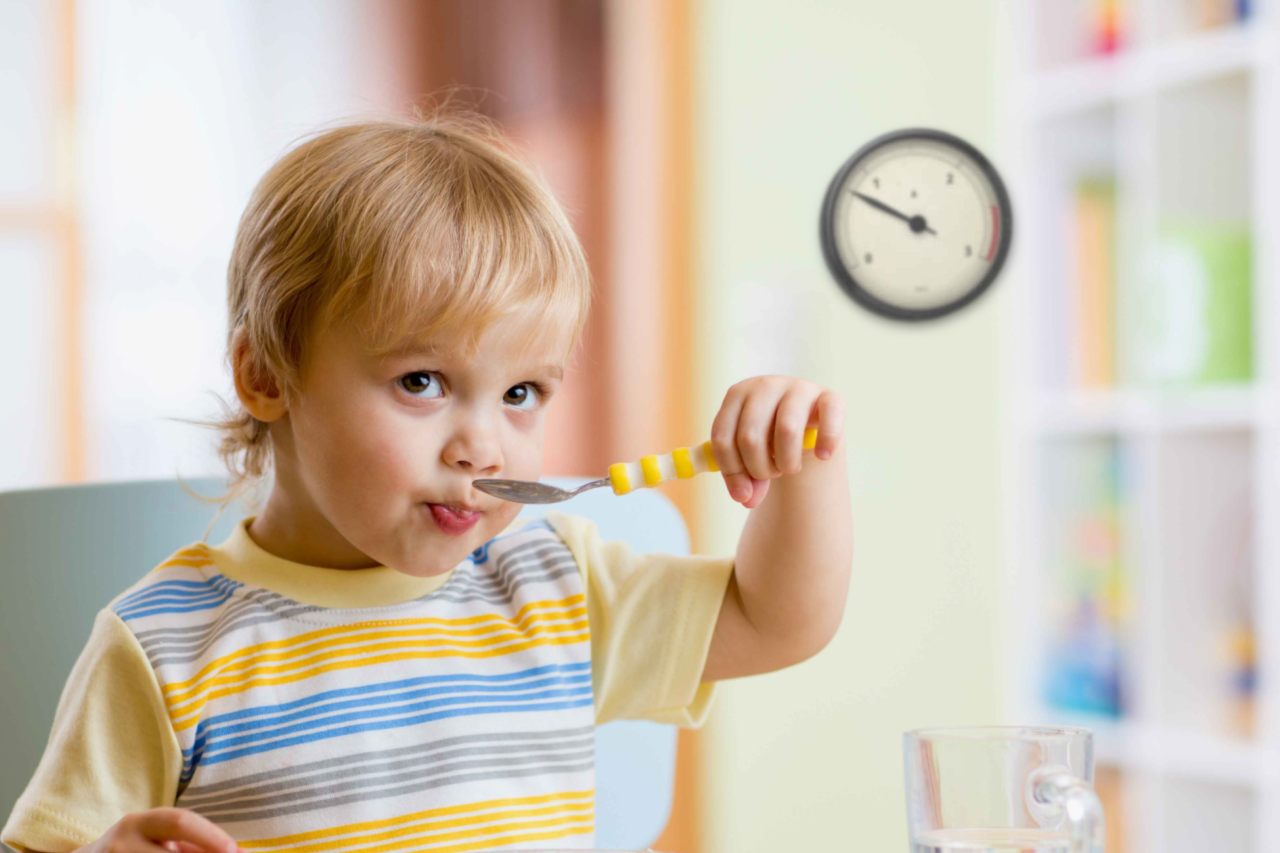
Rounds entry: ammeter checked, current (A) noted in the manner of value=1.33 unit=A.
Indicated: value=0.75 unit=A
